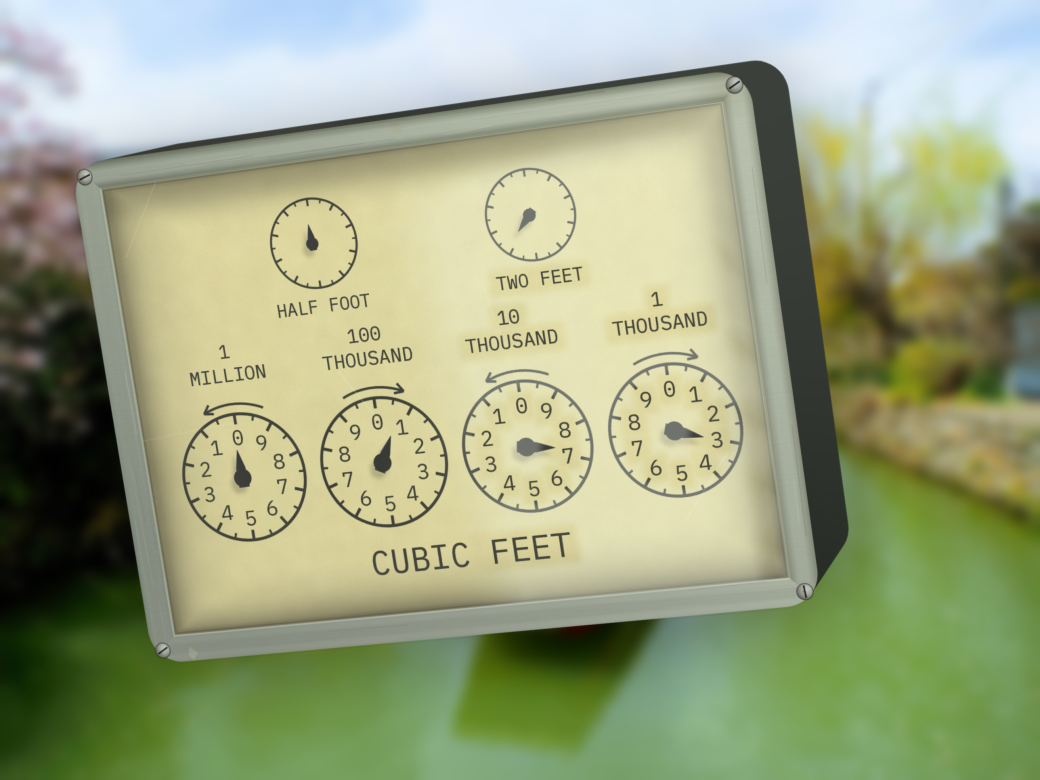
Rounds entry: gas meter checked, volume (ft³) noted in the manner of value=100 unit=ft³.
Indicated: value=7300 unit=ft³
